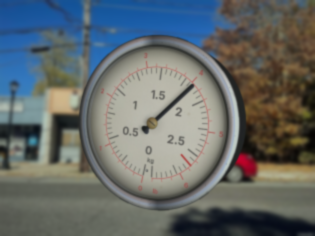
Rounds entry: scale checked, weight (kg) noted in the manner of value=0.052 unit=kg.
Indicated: value=1.85 unit=kg
